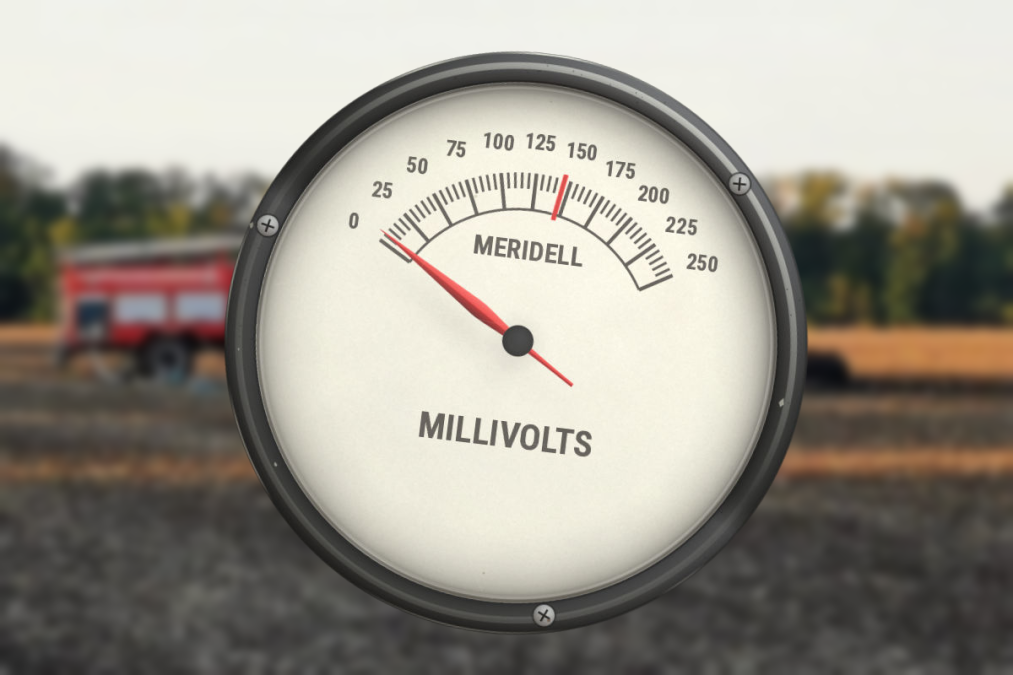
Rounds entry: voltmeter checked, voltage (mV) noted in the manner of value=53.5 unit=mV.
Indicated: value=5 unit=mV
